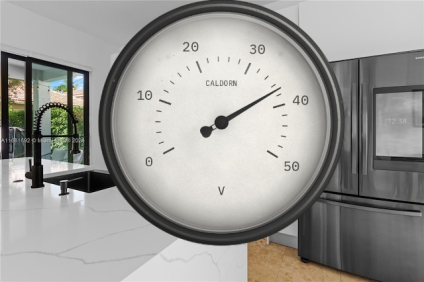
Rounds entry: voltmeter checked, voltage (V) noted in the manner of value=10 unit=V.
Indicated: value=37 unit=V
